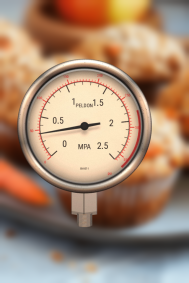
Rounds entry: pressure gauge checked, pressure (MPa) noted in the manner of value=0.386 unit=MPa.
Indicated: value=0.3 unit=MPa
